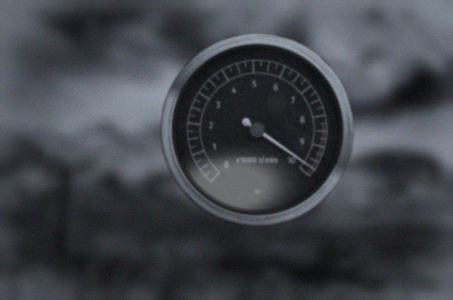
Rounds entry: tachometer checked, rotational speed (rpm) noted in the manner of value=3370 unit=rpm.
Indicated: value=9750 unit=rpm
